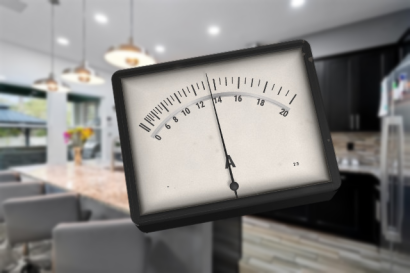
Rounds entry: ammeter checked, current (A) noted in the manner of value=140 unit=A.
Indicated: value=13.5 unit=A
